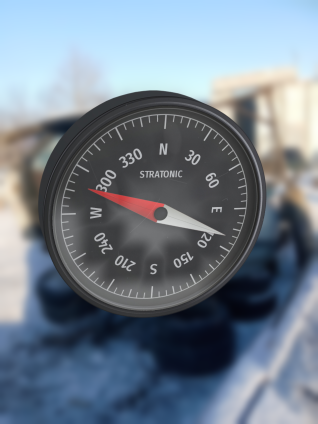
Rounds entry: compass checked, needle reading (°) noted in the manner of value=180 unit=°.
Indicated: value=290 unit=°
